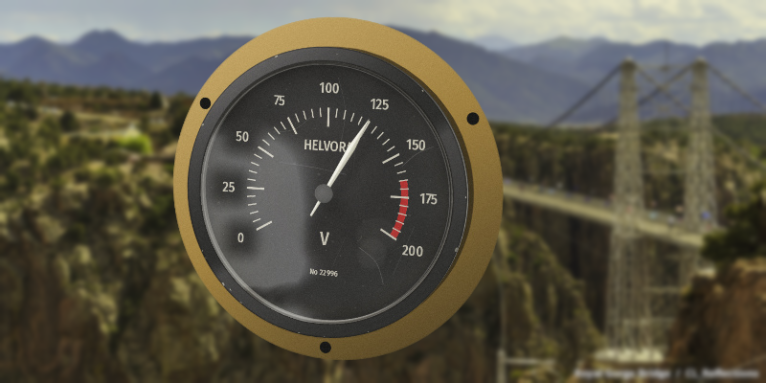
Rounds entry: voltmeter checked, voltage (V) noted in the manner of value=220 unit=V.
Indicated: value=125 unit=V
